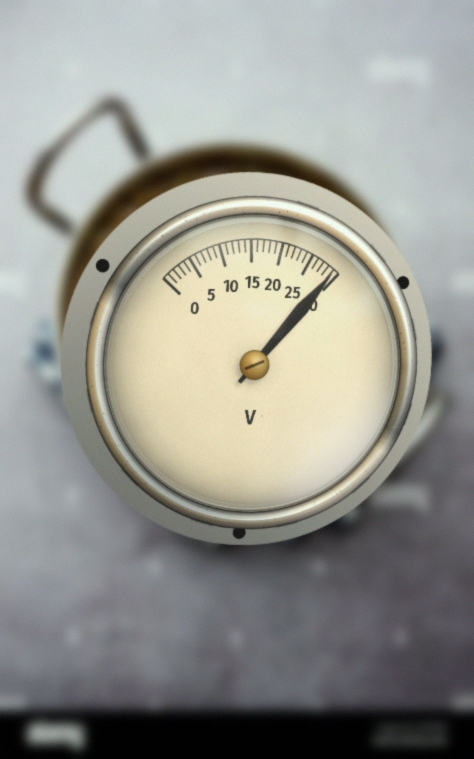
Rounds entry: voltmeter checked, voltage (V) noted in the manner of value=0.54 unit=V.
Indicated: value=29 unit=V
